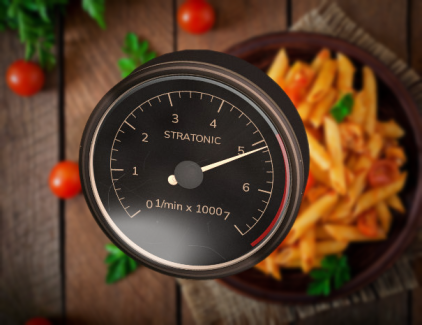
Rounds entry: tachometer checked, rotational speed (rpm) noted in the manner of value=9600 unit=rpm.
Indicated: value=5100 unit=rpm
